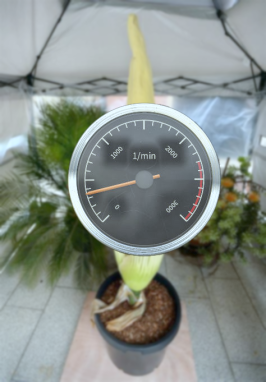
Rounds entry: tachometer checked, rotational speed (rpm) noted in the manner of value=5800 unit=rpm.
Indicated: value=350 unit=rpm
